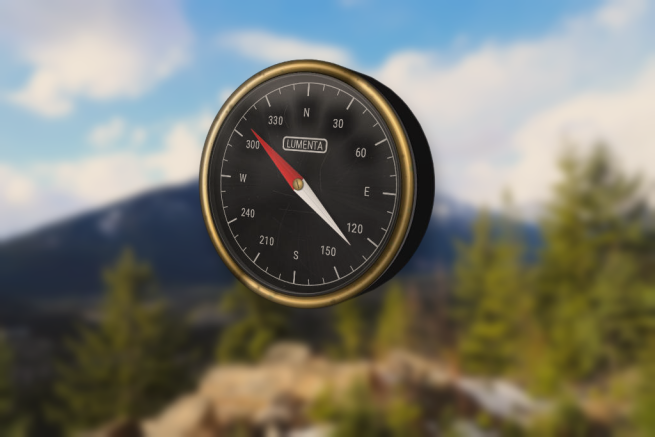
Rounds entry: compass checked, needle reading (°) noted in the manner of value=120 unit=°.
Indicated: value=310 unit=°
